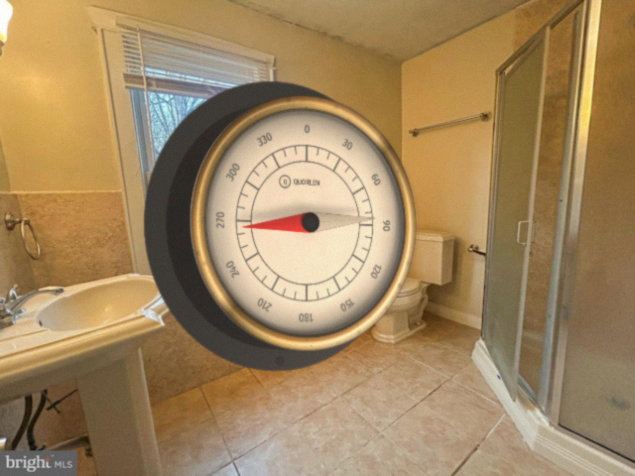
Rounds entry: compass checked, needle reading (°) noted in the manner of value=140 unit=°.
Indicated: value=265 unit=°
